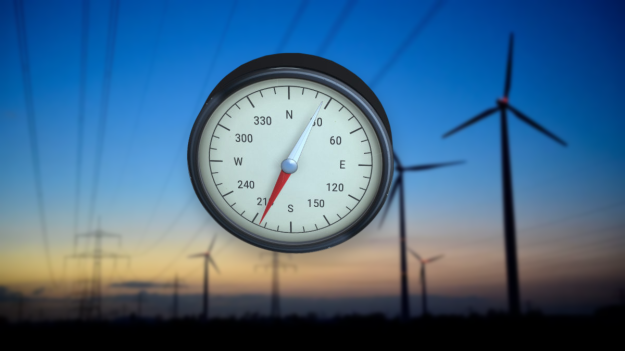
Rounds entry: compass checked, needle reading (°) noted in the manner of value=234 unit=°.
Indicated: value=205 unit=°
